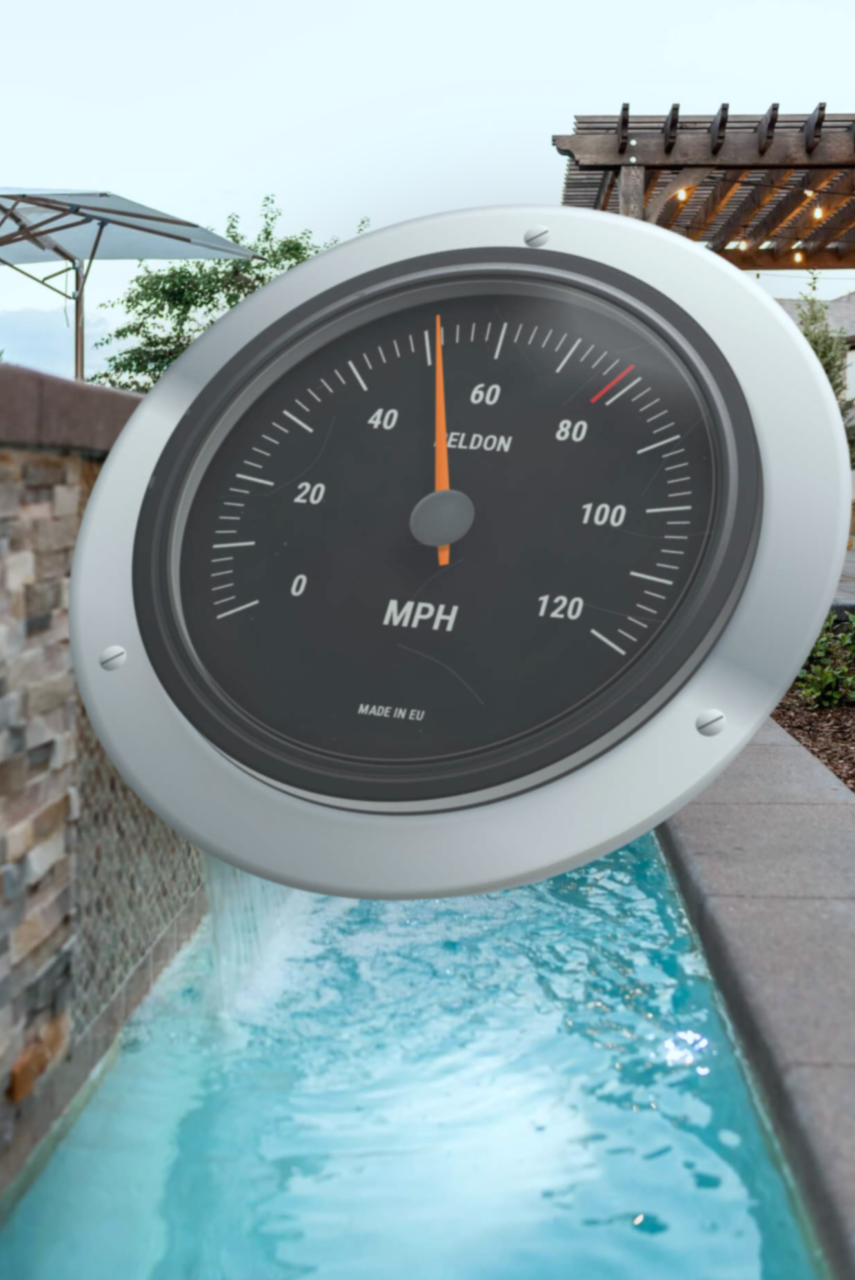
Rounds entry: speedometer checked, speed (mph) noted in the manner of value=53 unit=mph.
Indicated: value=52 unit=mph
